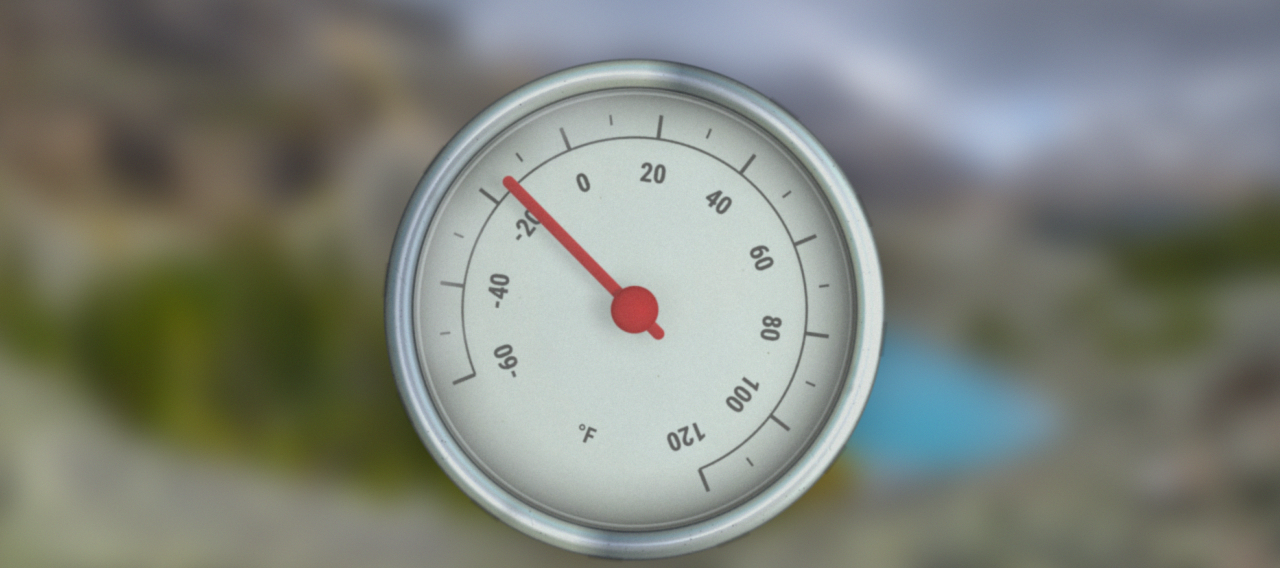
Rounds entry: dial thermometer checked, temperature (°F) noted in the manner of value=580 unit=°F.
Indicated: value=-15 unit=°F
